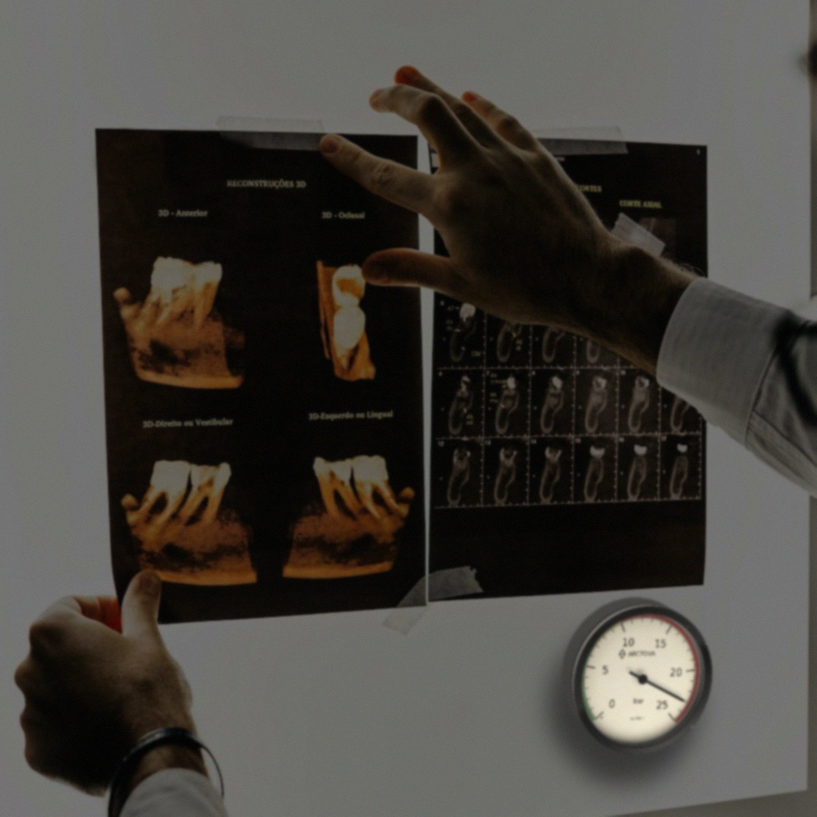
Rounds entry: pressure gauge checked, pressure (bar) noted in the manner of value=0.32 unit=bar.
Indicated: value=23 unit=bar
